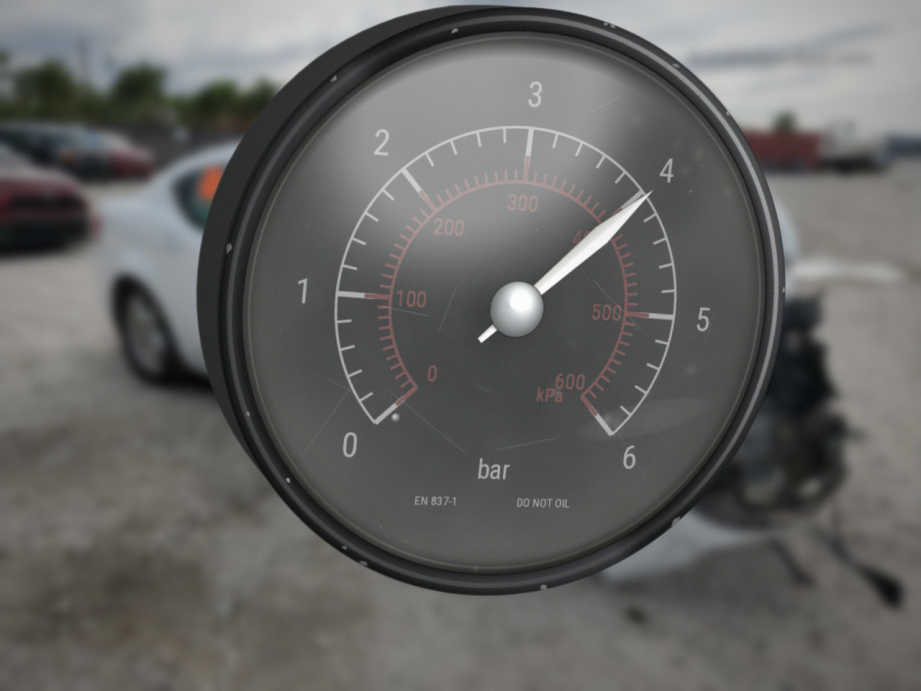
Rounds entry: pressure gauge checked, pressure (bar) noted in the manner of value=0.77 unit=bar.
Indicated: value=4 unit=bar
